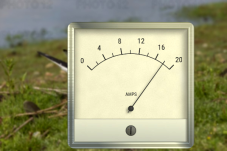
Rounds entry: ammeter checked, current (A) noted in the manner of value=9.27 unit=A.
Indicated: value=18 unit=A
